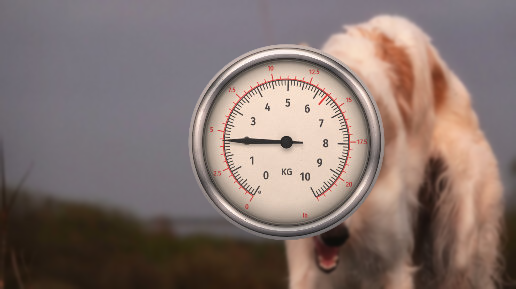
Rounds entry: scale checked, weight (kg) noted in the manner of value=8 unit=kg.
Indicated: value=2 unit=kg
